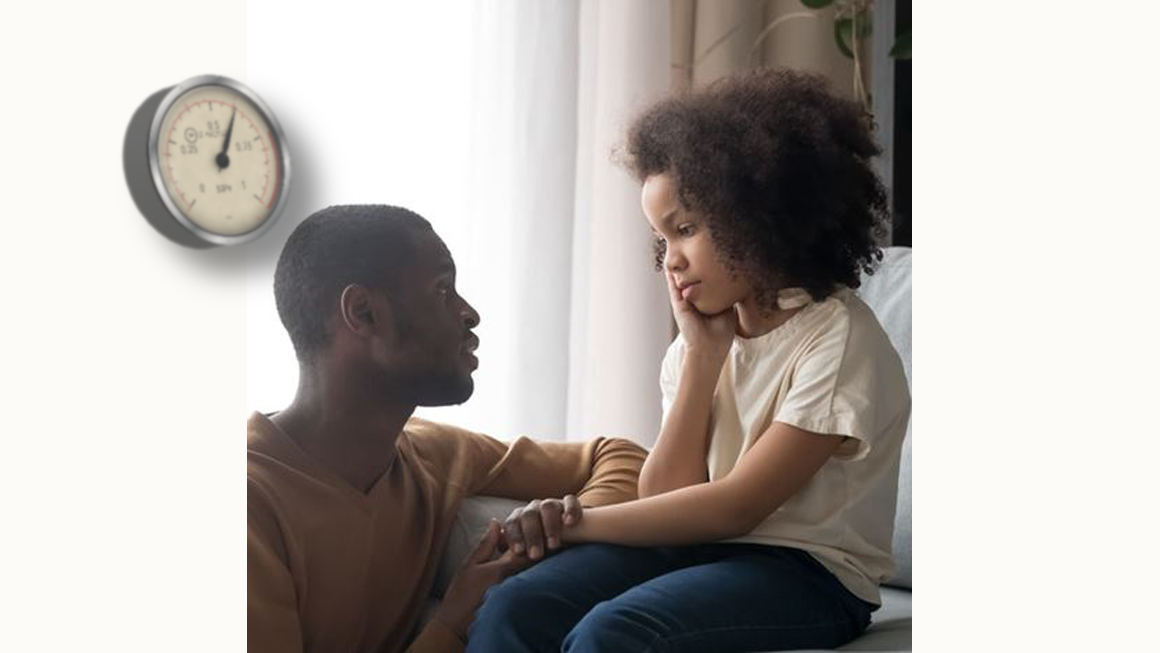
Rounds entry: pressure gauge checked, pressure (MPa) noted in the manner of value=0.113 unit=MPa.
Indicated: value=0.6 unit=MPa
